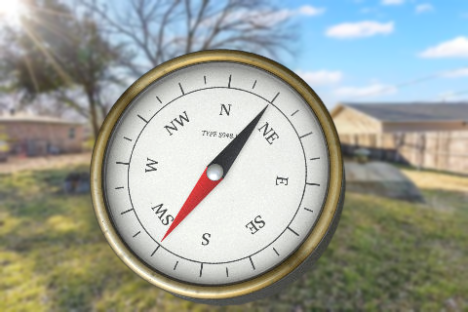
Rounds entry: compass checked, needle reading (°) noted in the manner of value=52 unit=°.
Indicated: value=210 unit=°
